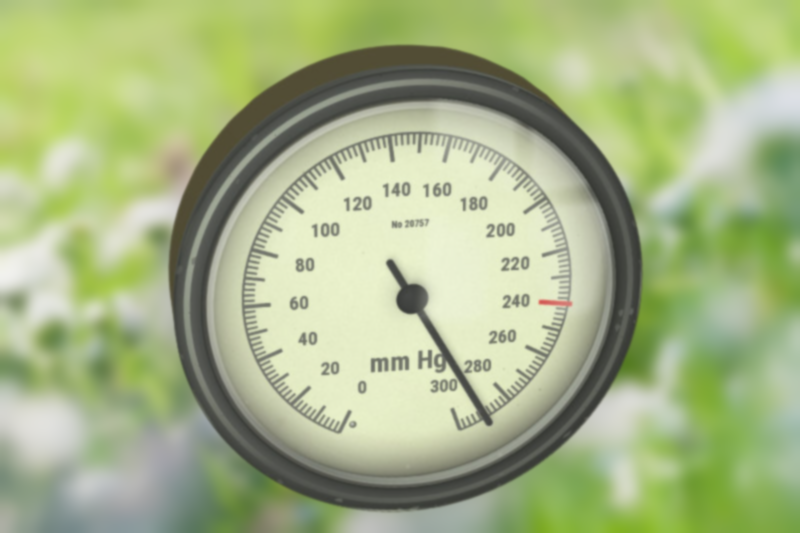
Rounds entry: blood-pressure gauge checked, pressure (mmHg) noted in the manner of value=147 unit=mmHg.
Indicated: value=290 unit=mmHg
